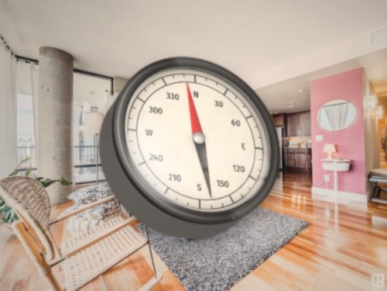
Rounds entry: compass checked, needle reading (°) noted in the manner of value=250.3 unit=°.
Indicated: value=350 unit=°
